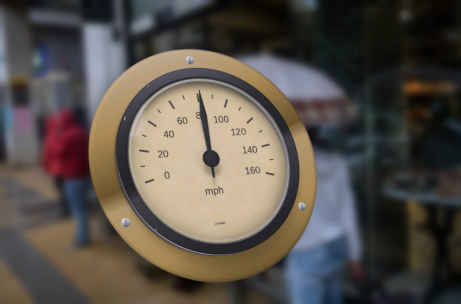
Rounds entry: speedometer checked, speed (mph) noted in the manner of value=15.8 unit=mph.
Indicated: value=80 unit=mph
